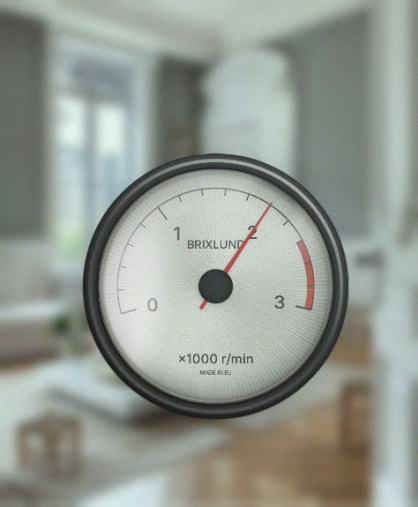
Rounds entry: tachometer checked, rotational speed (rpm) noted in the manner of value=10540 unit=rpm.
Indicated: value=2000 unit=rpm
